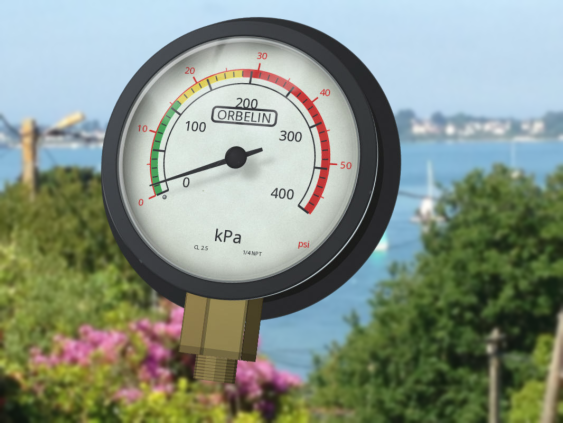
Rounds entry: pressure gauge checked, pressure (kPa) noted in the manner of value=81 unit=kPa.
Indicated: value=10 unit=kPa
